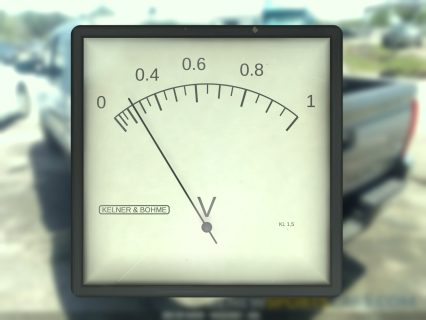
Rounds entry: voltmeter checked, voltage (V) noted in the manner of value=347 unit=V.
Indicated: value=0.25 unit=V
